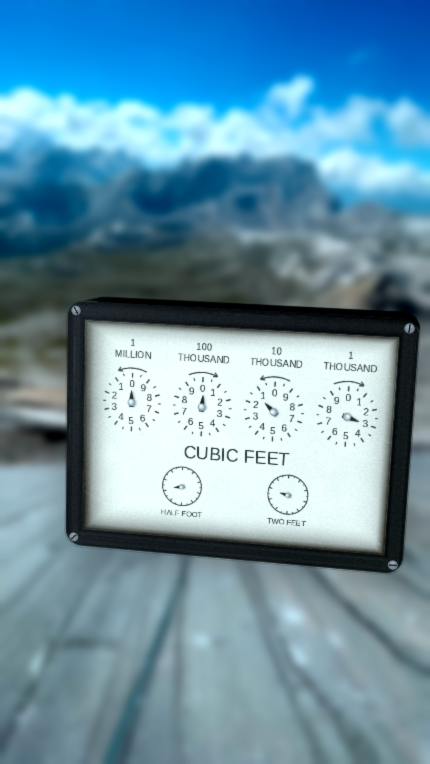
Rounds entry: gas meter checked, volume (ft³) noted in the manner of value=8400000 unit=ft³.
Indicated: value=1300 unit=ft³
